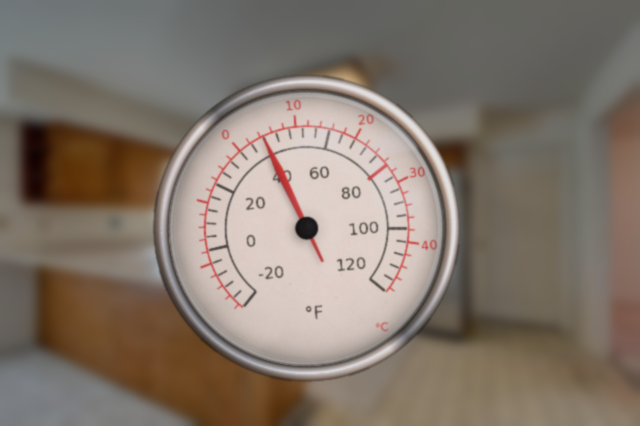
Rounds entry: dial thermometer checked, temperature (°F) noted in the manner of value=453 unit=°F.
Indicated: value=40 unit=°F
